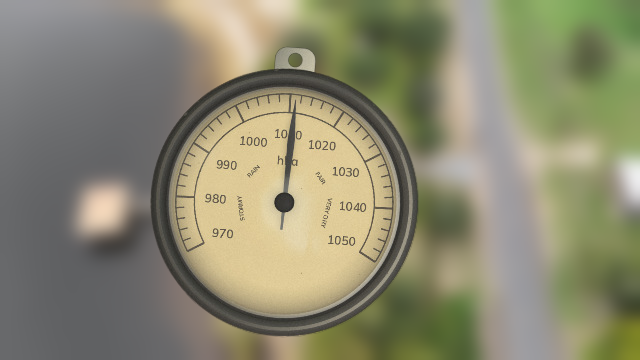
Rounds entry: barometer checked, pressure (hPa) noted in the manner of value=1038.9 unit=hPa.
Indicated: value=1011 unit=hPa
